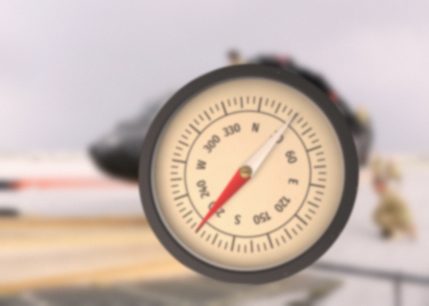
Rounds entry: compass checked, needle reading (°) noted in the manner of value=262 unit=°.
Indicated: value=210 unit=°
